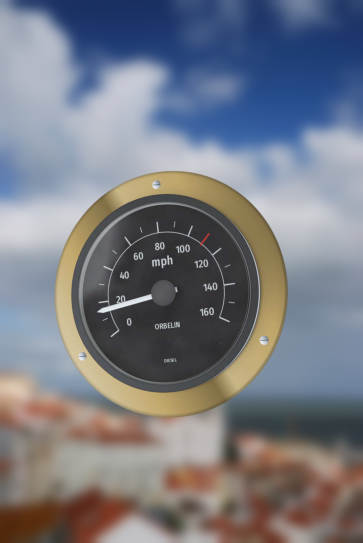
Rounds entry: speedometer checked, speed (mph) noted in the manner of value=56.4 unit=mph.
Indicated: value=15 unit=mph
